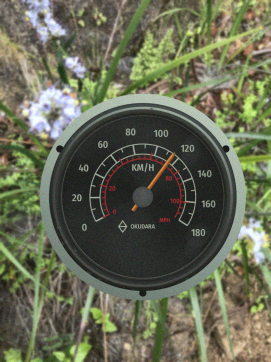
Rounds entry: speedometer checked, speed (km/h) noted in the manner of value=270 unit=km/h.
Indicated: value=115 unit=km/h
